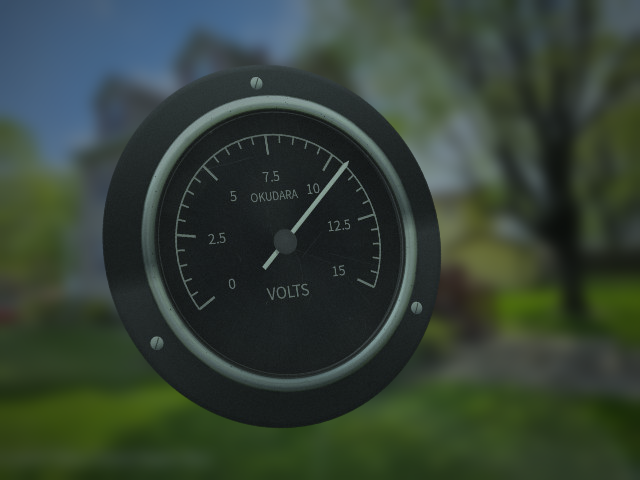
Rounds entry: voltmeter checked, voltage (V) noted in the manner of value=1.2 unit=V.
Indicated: value=10.5 unit=V
